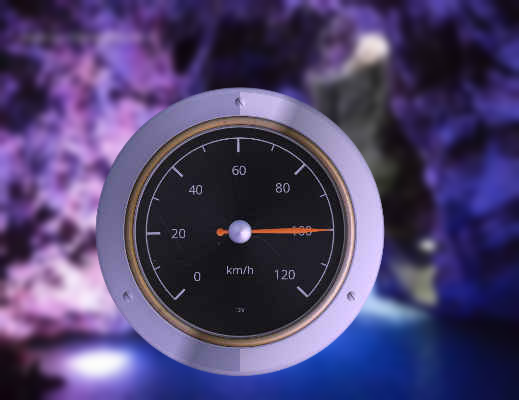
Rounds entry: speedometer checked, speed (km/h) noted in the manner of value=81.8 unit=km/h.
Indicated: value=100 unit=km/h
